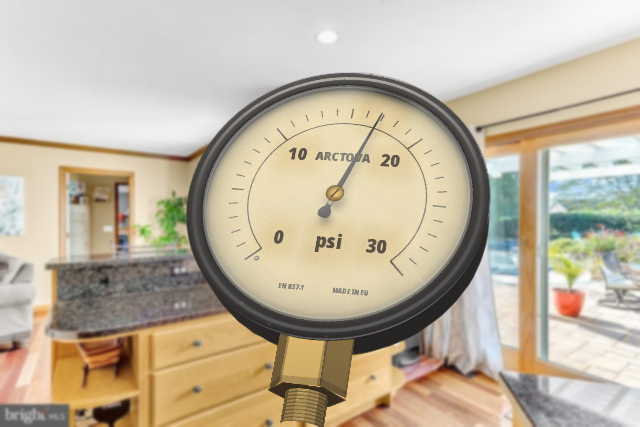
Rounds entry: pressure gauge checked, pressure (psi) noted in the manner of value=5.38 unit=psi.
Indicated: value=17 unit=psi
